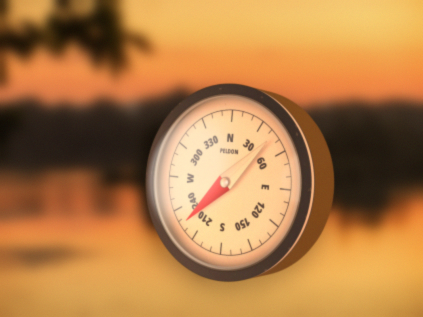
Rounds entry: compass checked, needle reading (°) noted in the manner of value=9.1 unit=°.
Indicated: value=225 unit=°
